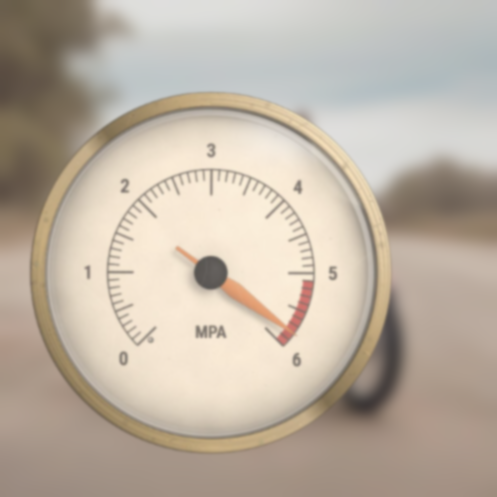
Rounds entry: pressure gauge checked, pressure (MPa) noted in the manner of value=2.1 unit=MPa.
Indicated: value=5.8 unit=MPa
